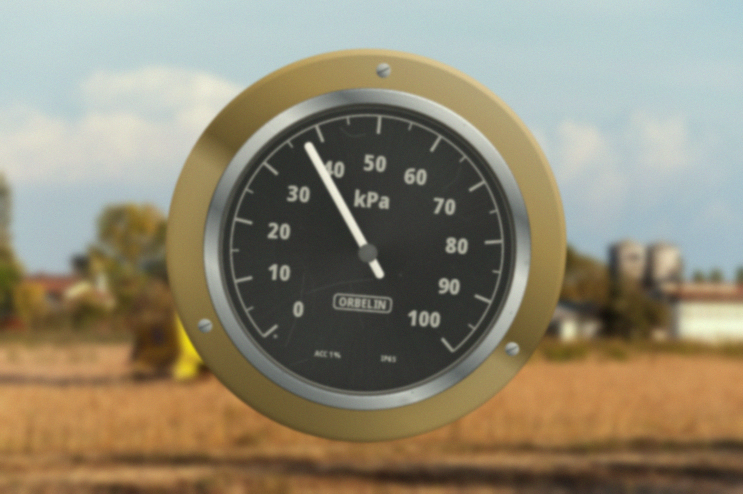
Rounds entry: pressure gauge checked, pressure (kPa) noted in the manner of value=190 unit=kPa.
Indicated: value=37.5 unit=kPa
